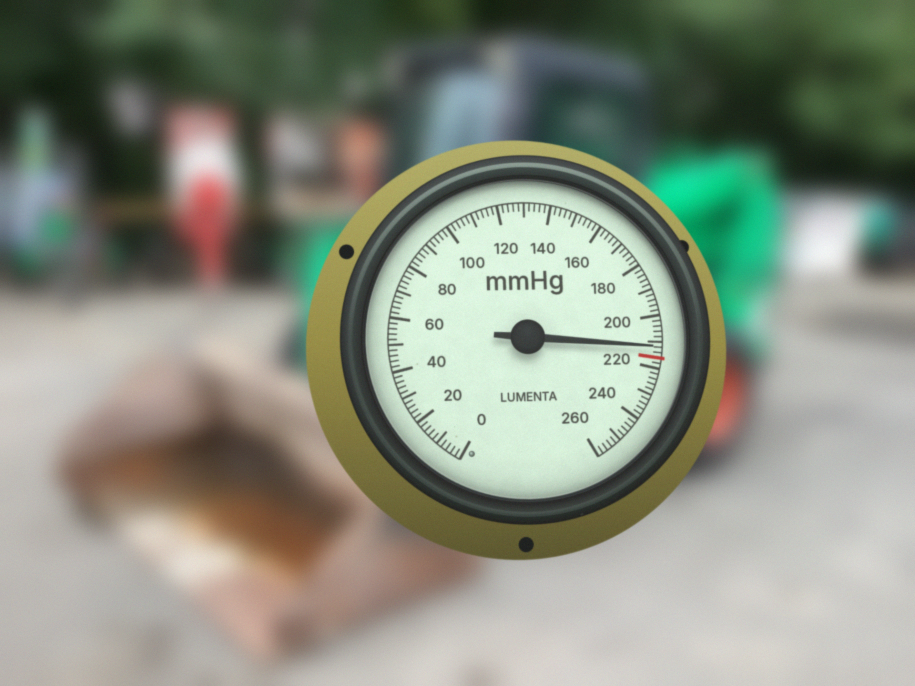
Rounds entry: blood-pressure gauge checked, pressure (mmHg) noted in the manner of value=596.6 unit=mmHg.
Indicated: value=212 unit=mmHg
